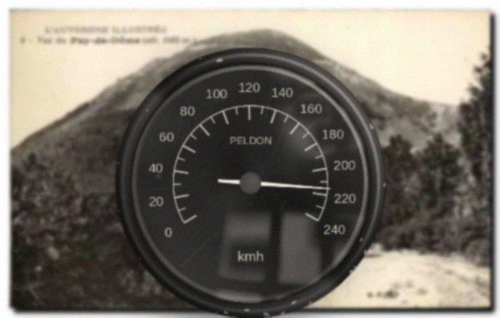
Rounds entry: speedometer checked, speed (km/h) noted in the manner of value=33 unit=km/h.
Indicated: value=215 unit=km/h
